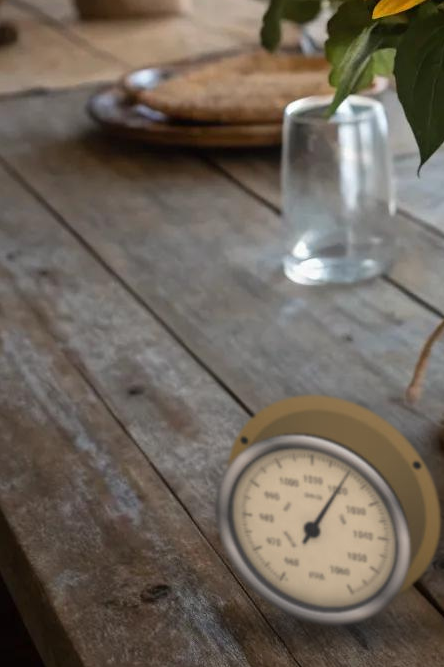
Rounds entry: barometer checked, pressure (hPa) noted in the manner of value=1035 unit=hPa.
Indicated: value=1020 unit=hPa
